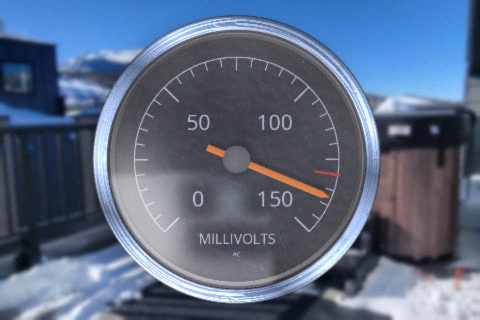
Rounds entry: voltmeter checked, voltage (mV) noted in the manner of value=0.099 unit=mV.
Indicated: value=137.5 unit=mV
